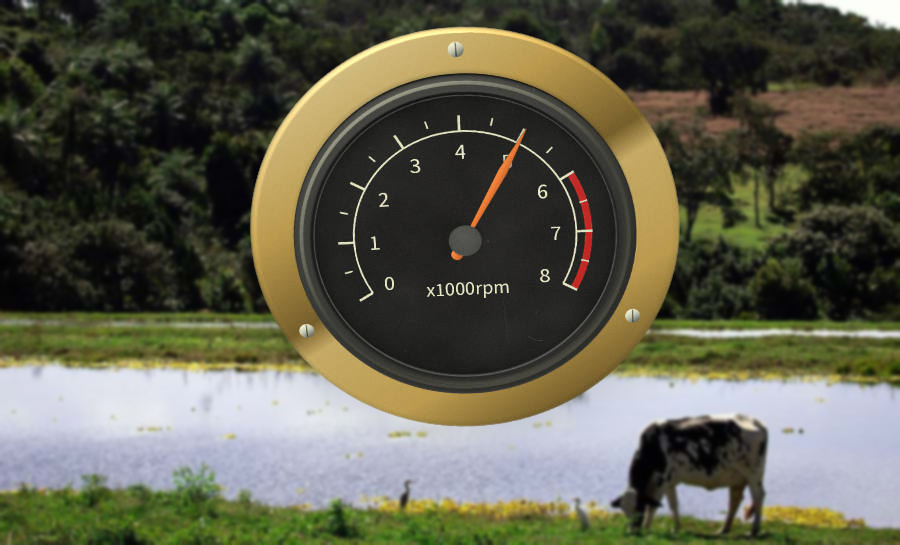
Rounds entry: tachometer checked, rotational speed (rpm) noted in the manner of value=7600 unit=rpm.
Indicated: value=5000 unit=rpm
